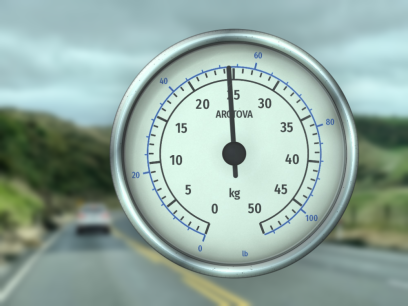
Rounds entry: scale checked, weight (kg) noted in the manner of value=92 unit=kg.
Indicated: value=24.5 unit=kg
